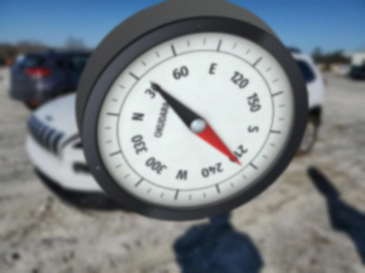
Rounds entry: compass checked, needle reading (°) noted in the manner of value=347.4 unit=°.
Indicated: value=215 unit=°
